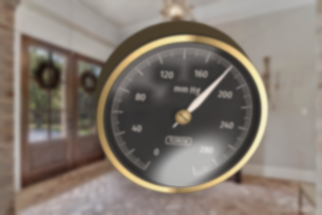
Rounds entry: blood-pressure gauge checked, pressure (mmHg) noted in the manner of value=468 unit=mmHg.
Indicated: value=180 unit=mmHg
